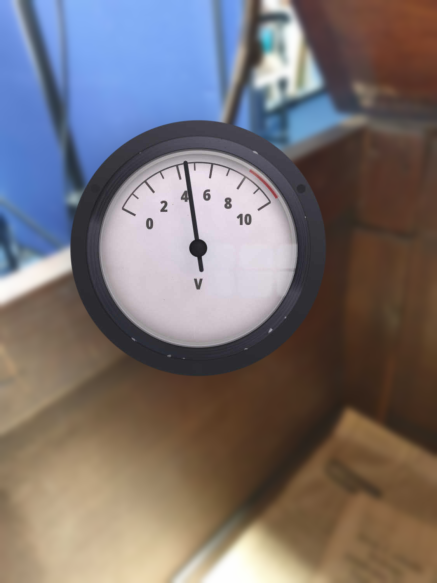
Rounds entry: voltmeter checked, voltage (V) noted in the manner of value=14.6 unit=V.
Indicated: value=4.5 unit=V
